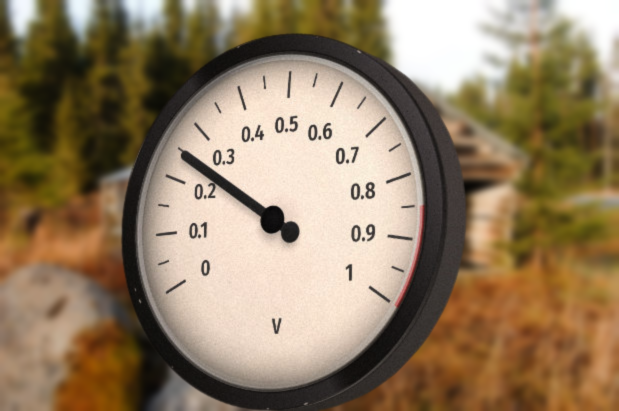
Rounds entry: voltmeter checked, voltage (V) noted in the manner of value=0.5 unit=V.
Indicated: value=0.25 unit=V
